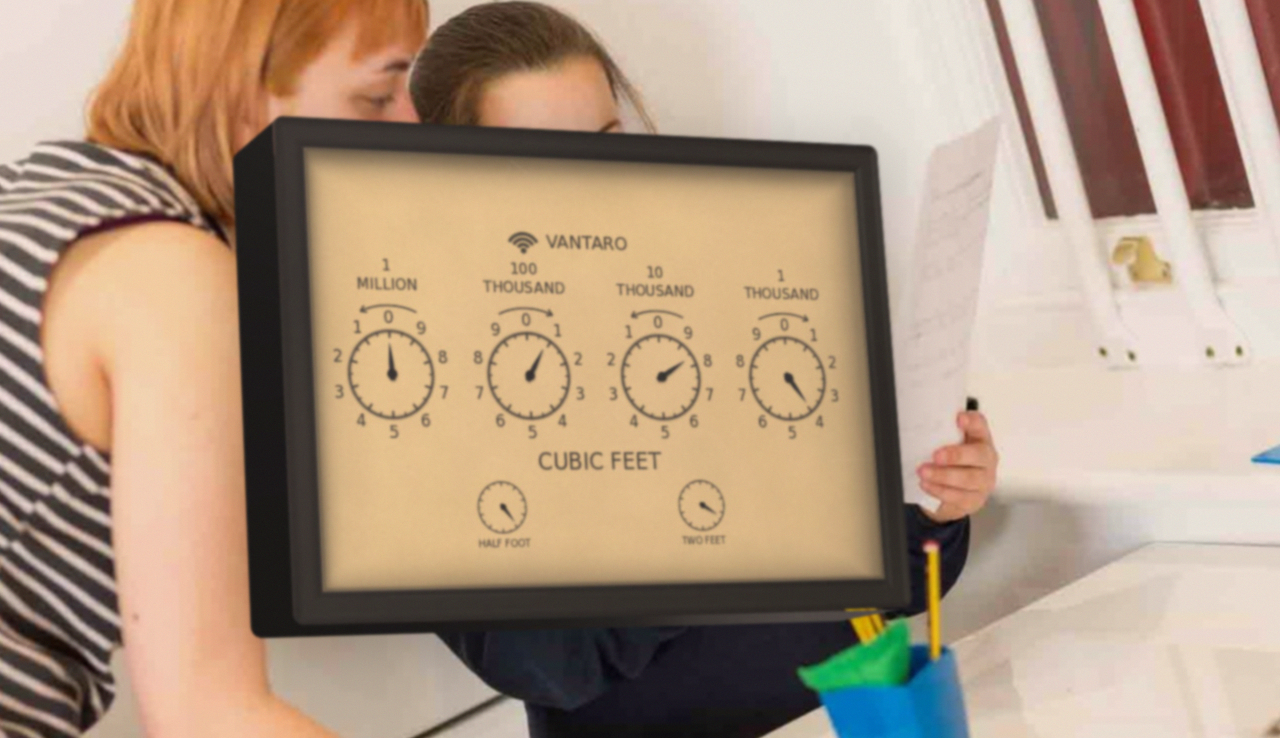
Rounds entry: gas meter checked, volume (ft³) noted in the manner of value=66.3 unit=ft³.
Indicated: value=8400 unit=ft³
